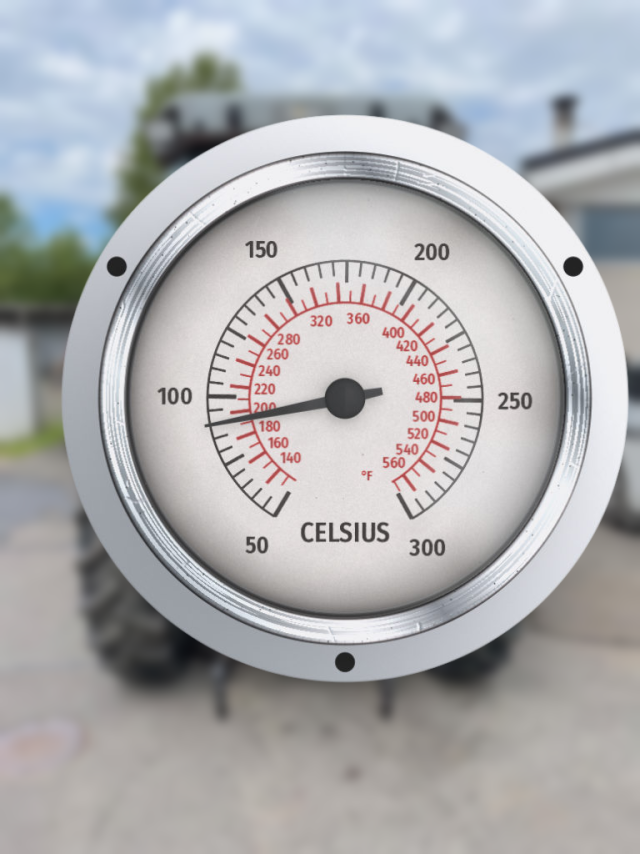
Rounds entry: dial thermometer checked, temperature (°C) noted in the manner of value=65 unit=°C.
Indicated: value=90 unit=°C
